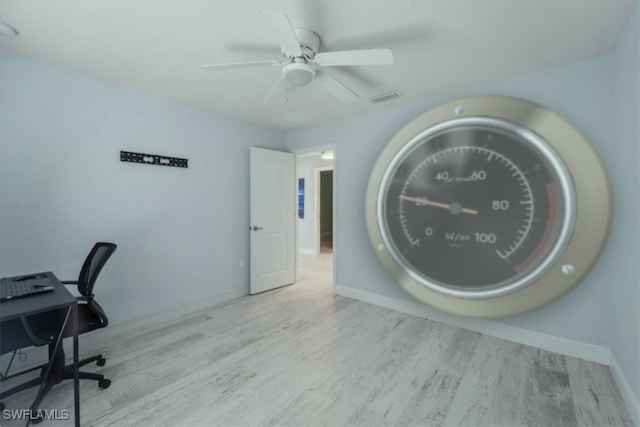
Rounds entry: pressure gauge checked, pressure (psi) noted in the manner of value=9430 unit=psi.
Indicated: value=20 unit=psi
